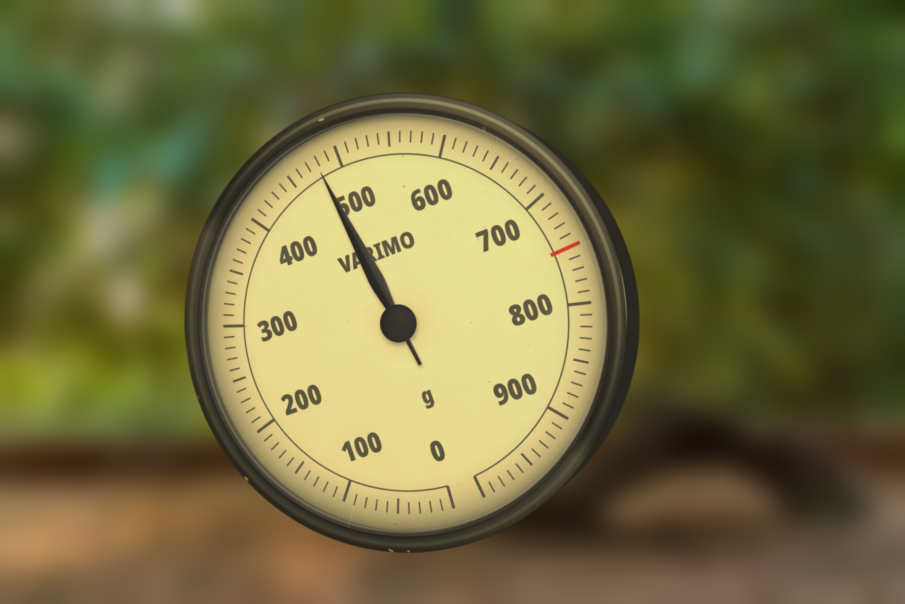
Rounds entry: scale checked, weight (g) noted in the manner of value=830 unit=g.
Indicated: value=480 unit=g
